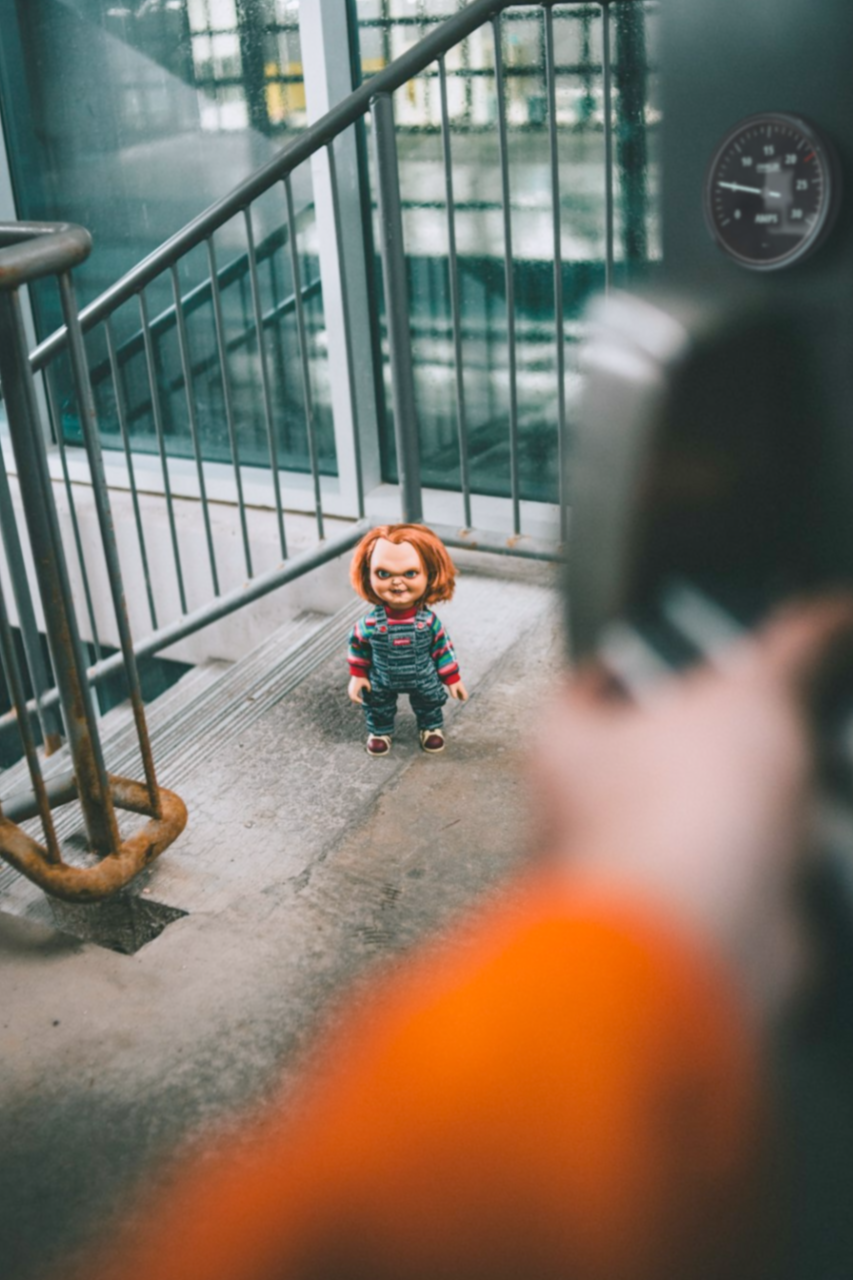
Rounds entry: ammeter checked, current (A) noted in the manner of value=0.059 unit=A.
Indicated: value=5 unit=A
